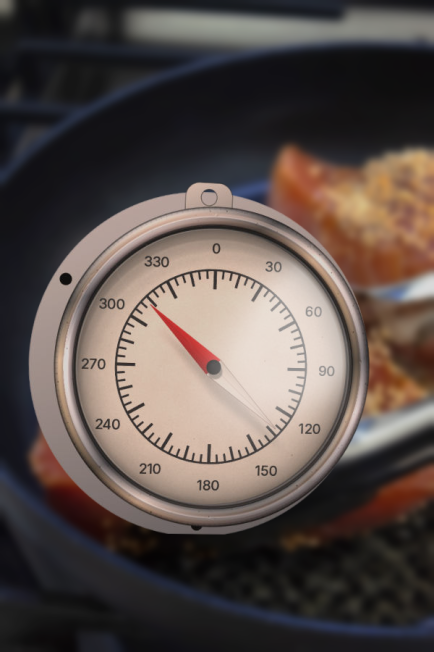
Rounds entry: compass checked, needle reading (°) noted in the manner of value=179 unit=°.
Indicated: value=312.5 unit=°
